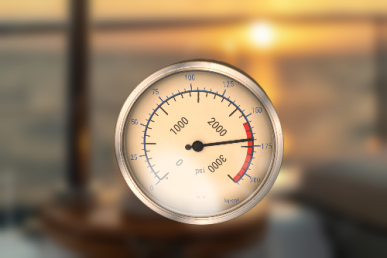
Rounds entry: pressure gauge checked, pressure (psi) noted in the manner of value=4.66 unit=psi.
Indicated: value=2400 unit=psi
